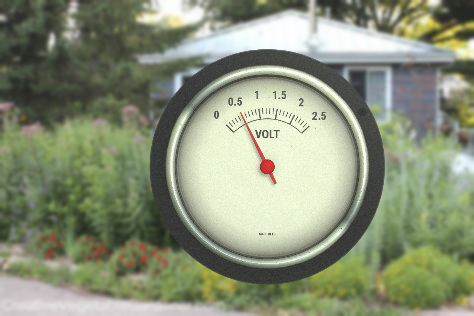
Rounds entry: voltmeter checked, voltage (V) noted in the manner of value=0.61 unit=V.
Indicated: value=0.5 unit=V
